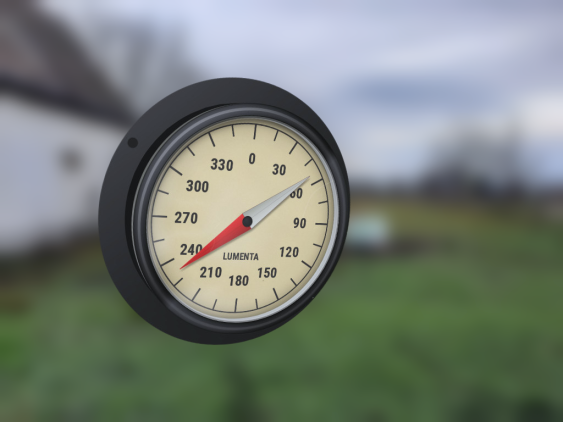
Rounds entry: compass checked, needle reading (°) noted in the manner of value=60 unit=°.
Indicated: value=232.5 unit=°
